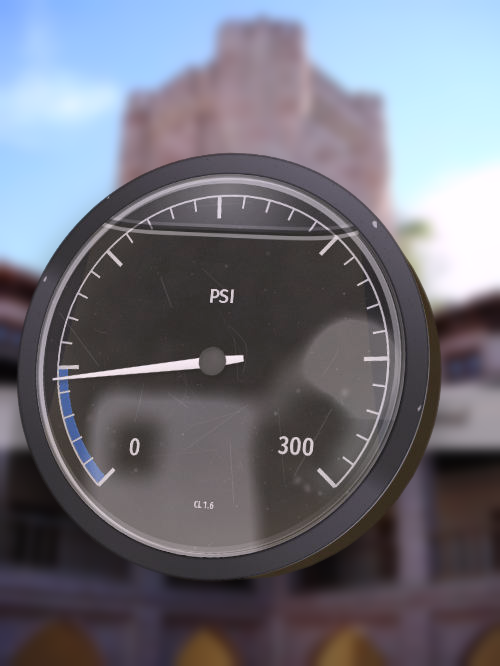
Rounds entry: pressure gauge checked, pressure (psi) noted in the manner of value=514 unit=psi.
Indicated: value=45 unit=psi
